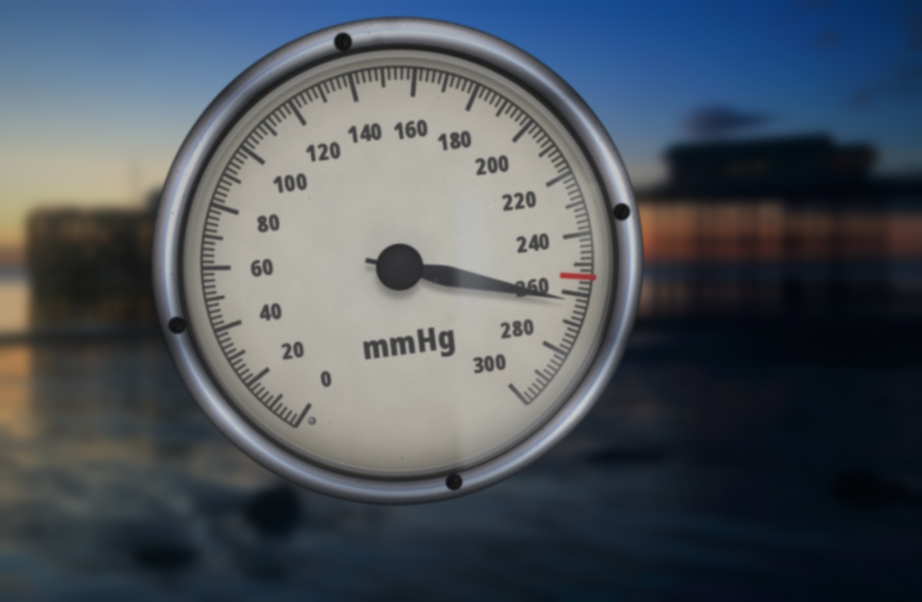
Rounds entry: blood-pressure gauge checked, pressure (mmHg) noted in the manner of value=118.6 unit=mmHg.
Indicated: value=262 unit=mmHg
